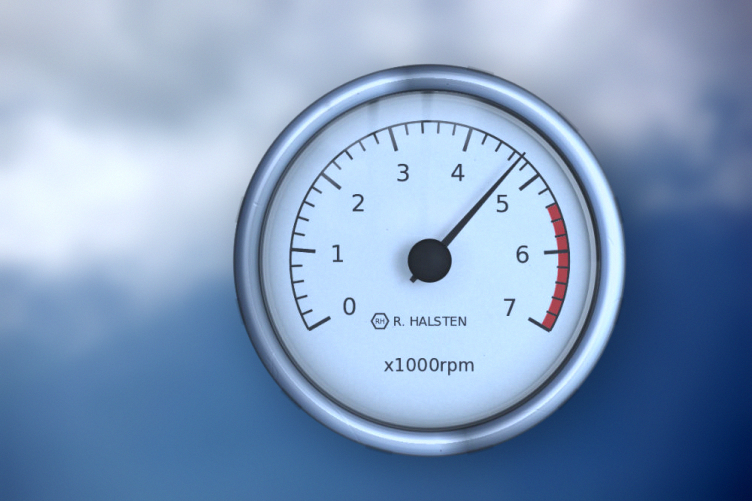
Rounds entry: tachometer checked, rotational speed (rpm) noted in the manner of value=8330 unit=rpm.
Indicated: value=4700 unit=rpm
